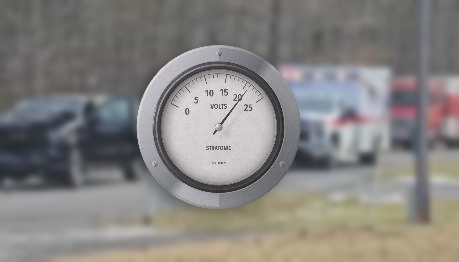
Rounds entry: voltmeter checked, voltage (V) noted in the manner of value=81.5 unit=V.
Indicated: value=21 unit=V
